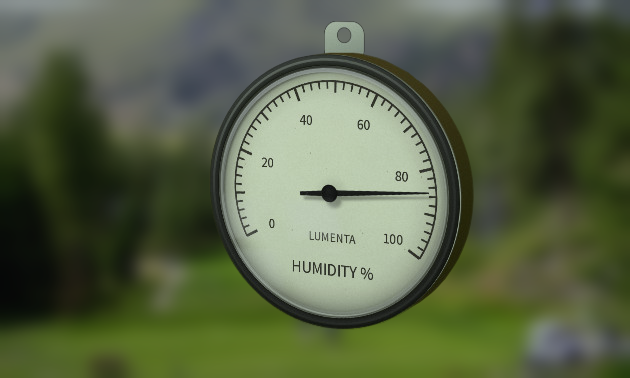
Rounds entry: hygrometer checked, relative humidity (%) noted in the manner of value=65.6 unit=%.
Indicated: value=85 unit=%
